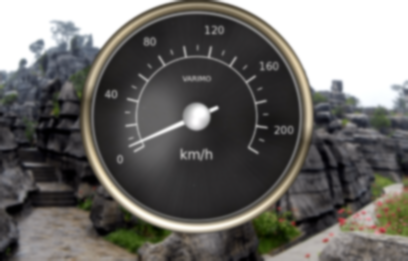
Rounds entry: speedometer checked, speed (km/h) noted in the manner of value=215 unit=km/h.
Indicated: value=5 unit=km/h
